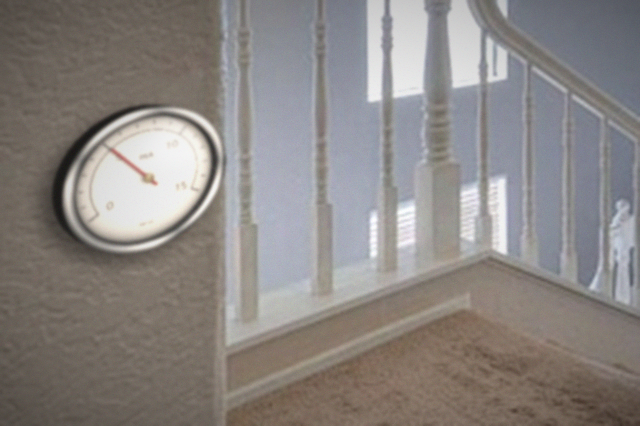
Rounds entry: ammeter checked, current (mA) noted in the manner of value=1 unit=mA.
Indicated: value=5 unit=mA
